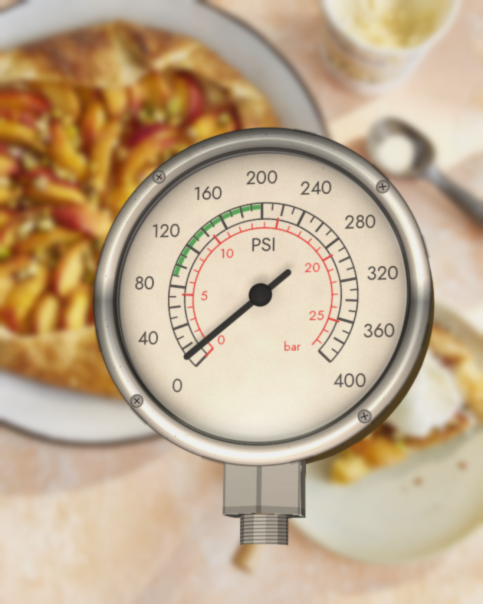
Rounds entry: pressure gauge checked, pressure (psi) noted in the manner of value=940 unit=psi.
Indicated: value=10 unit=psi
